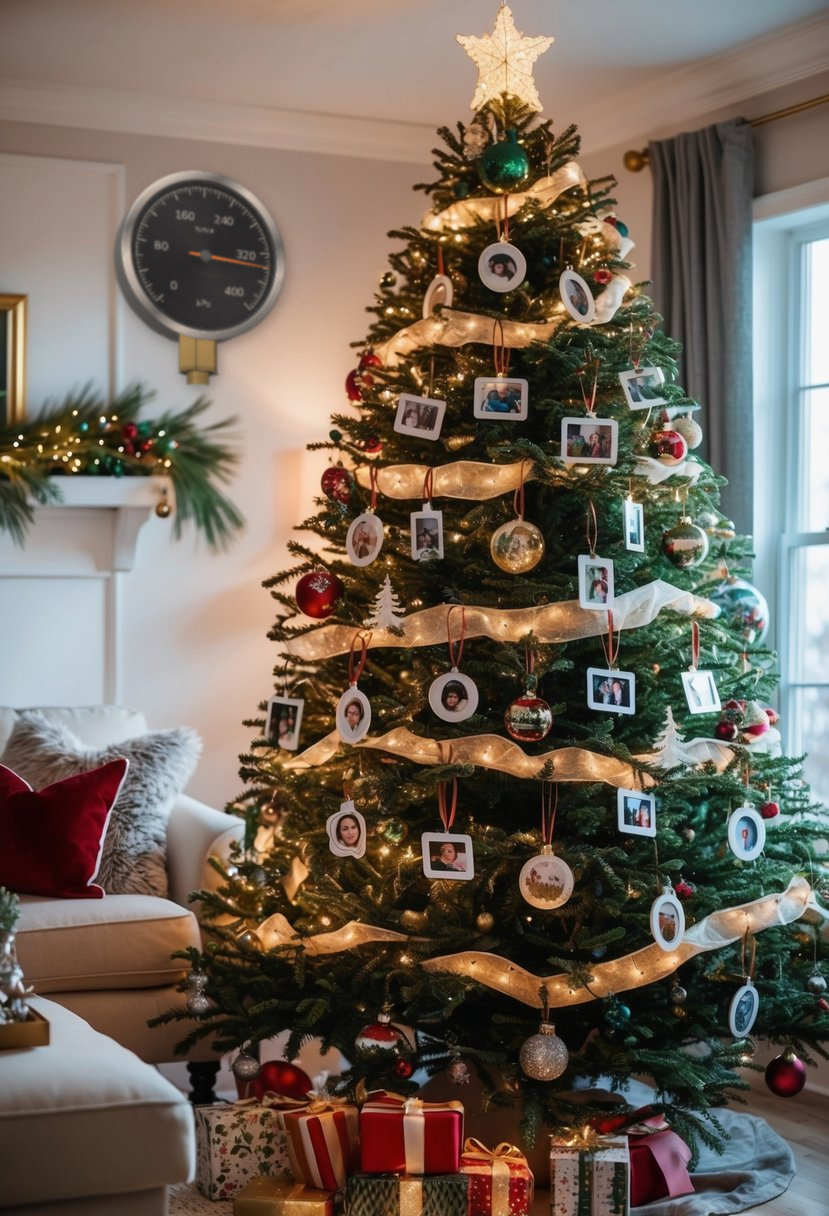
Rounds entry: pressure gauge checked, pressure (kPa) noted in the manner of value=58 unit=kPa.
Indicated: value=340 unit=kPa
